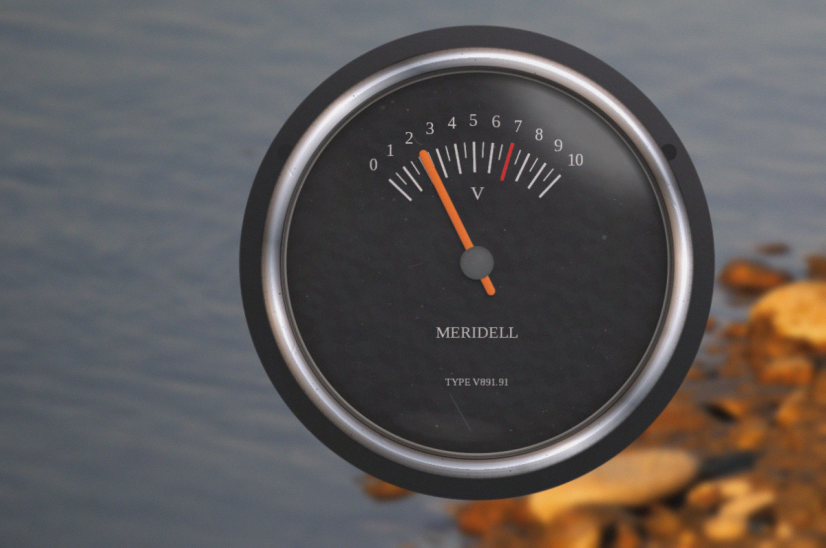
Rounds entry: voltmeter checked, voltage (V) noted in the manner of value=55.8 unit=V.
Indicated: value=2.25 unit=V
